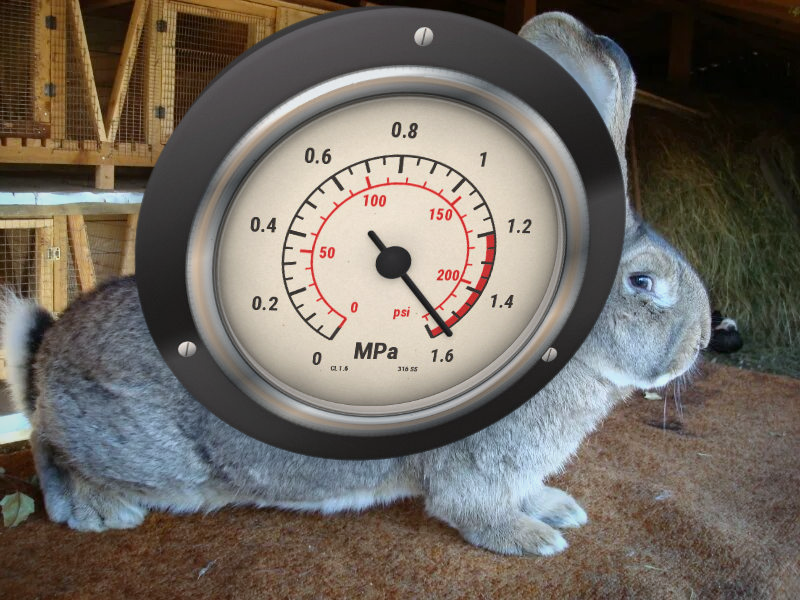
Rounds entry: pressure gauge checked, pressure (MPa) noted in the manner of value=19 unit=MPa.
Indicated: value=1.55 unit=MPa
